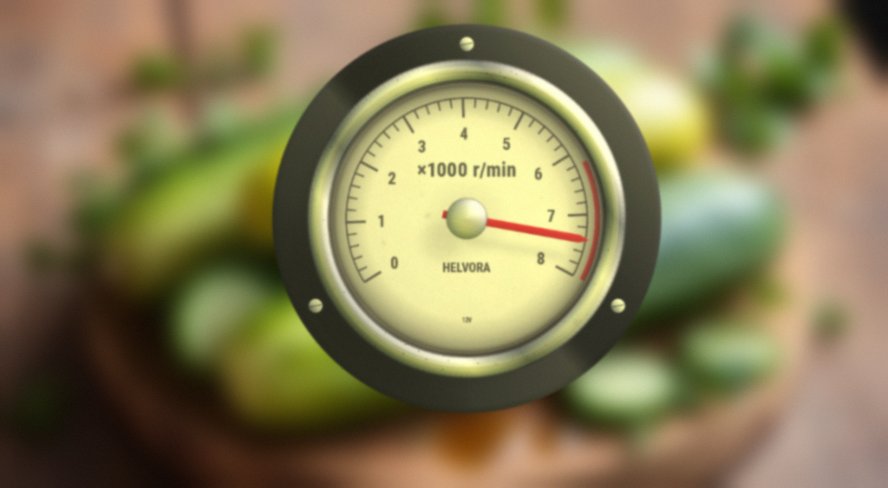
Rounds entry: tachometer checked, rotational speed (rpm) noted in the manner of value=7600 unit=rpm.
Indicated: value=7400 unit=rpm
